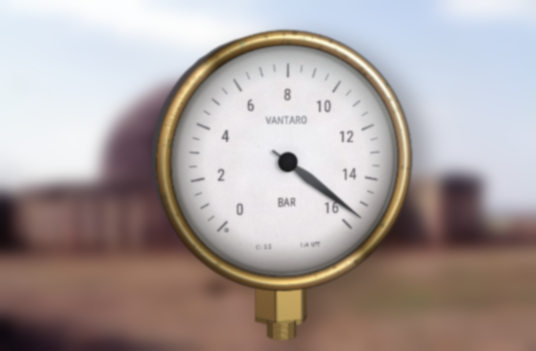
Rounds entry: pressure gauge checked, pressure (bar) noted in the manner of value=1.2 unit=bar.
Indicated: value=15.5 unit=bar
